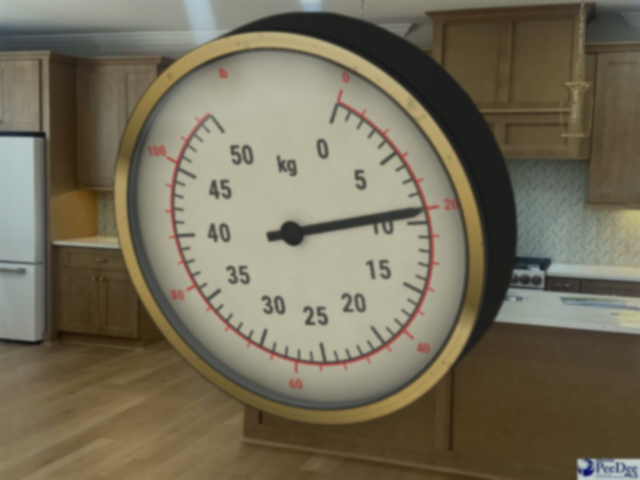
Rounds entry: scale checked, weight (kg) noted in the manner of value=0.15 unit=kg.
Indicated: value=9 unit=kg
